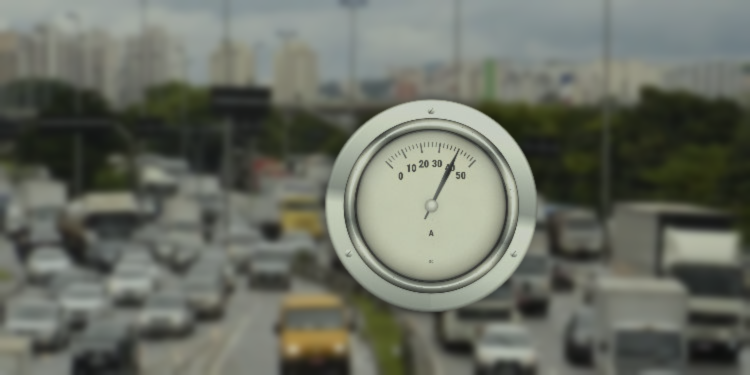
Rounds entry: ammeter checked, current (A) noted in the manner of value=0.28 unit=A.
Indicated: value=40 unit=A
